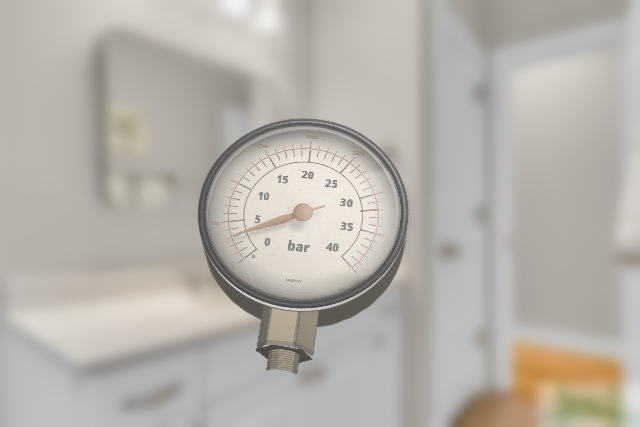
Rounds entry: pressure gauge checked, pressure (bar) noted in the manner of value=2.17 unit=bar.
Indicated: value=3 unit=bar
